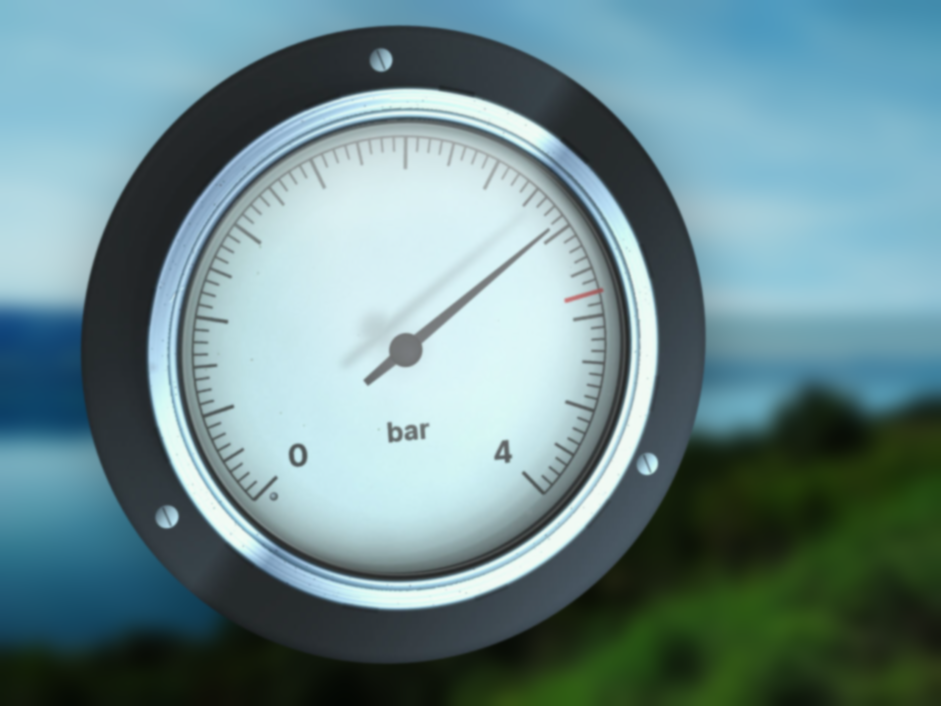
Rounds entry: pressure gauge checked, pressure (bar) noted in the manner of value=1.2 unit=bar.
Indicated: value=2.75 unit=bar
